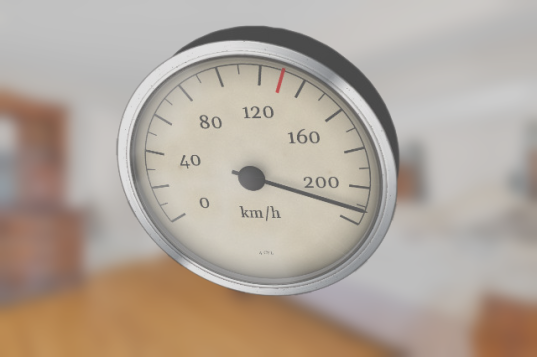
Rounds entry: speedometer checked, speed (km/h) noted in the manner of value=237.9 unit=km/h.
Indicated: value=210 unit=km/h
